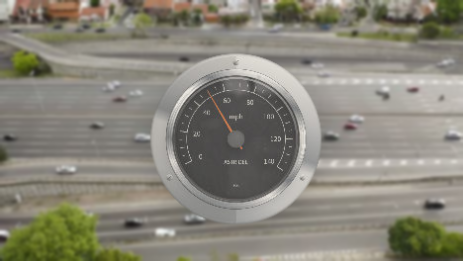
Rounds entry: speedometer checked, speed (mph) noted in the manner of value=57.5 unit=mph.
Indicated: value=50 unit=mph
